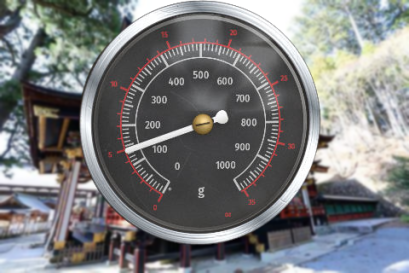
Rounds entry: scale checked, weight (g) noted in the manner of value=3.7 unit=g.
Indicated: value=140 unit=g
